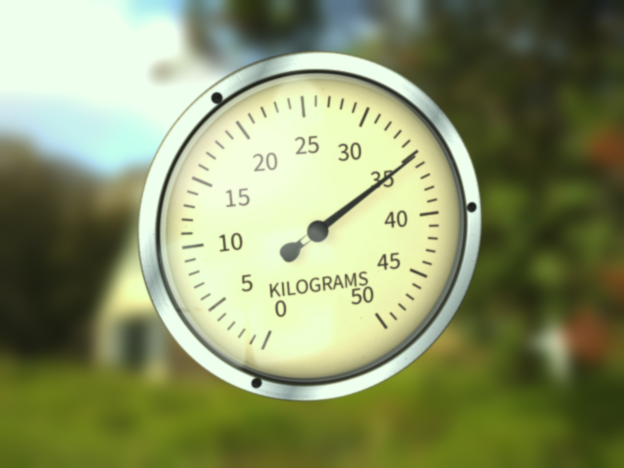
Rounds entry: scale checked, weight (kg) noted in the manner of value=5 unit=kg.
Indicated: value=35 unit=kg
